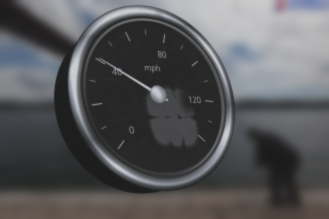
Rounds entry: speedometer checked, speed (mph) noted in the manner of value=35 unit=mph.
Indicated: value=40 unit=mph
